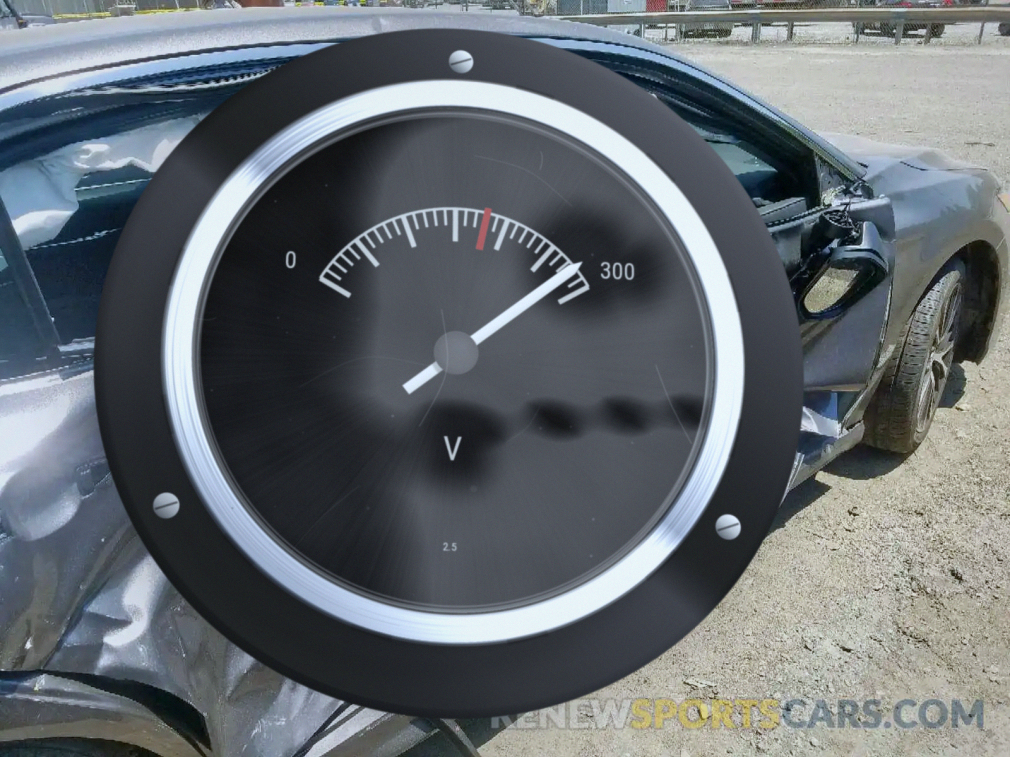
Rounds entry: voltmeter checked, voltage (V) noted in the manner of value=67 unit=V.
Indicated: value=280 unit=V
